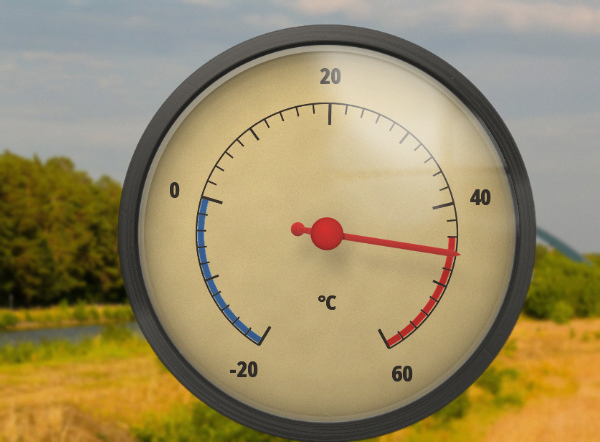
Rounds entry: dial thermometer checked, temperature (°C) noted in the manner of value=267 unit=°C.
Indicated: value=46 unit=°C
